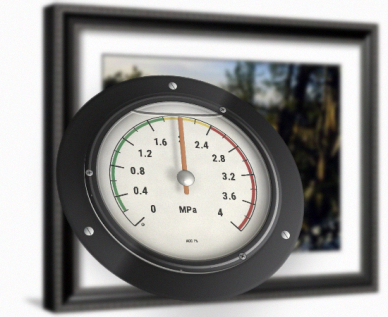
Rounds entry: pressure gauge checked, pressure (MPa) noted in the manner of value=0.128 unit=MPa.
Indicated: value=2 unit=MPa
